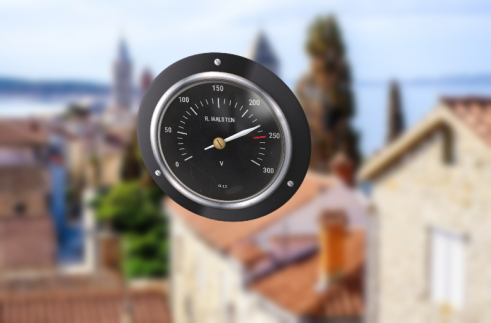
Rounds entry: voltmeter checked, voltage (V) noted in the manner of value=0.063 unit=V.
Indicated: value=230 unit=V
